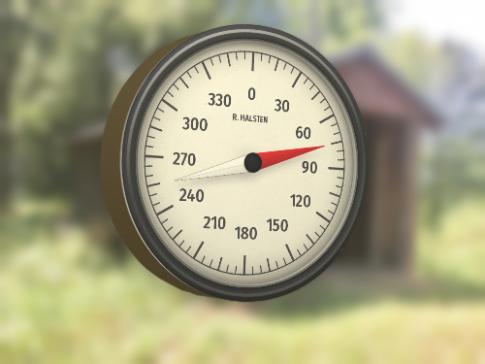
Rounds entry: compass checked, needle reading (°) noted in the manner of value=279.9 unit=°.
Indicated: value=75 unit=°
